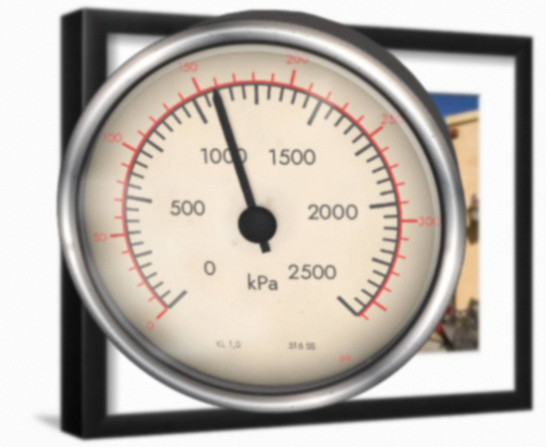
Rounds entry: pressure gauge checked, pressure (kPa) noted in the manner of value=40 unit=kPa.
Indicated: value=1100 unit=kPa
